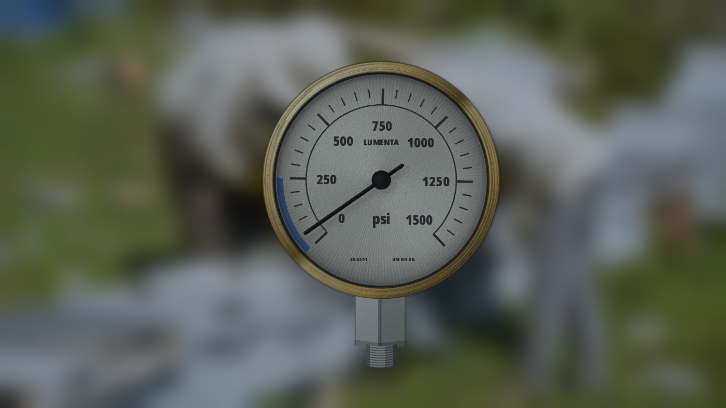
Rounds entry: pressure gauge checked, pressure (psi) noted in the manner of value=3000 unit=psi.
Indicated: value=50 unit=psi
